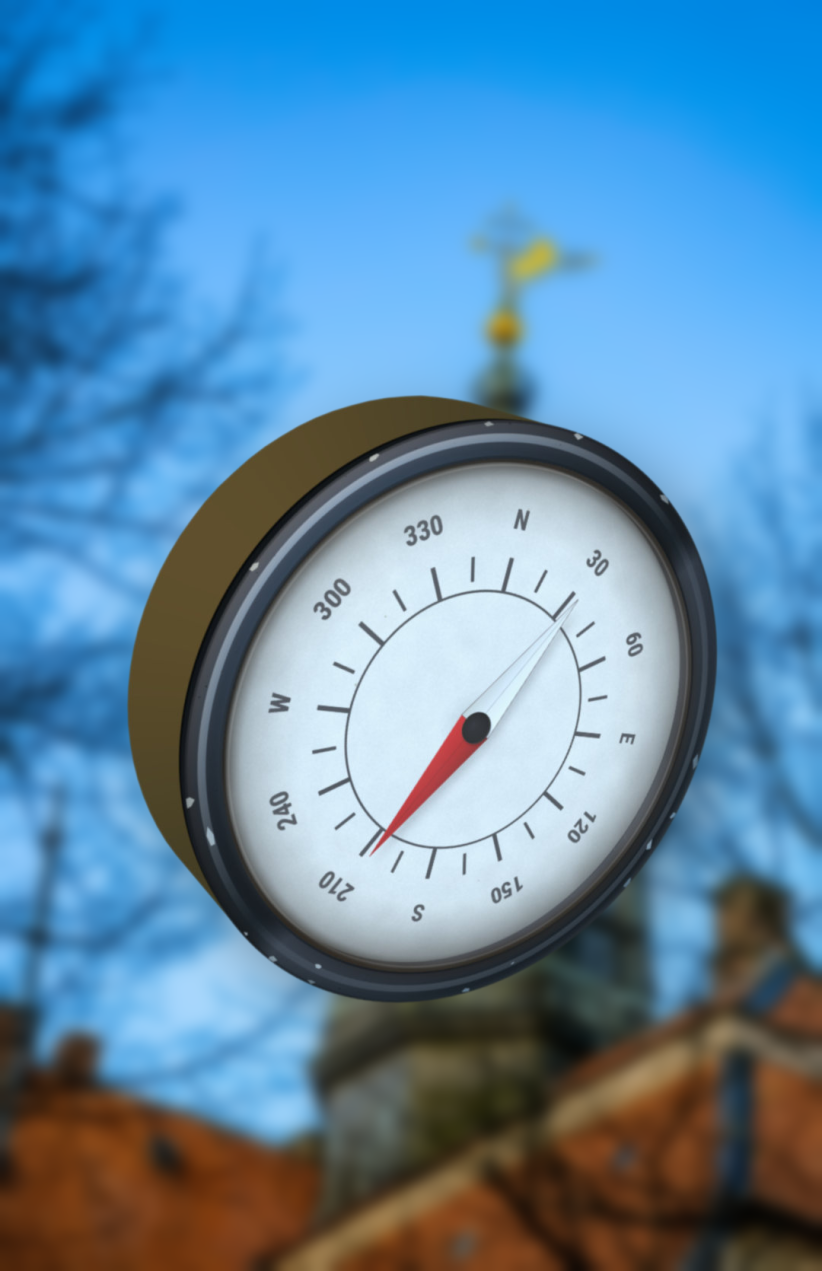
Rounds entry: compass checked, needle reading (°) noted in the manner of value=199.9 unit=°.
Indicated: value=210 unit=°
